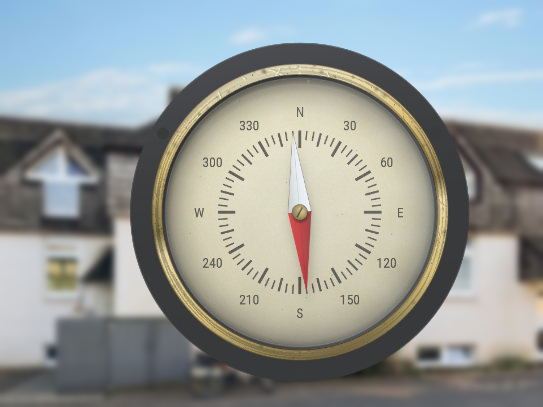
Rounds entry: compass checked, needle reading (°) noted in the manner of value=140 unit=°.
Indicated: value=175 unit=°
